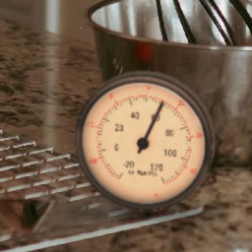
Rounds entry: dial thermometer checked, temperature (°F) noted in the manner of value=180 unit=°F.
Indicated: value=60 unit=°F
